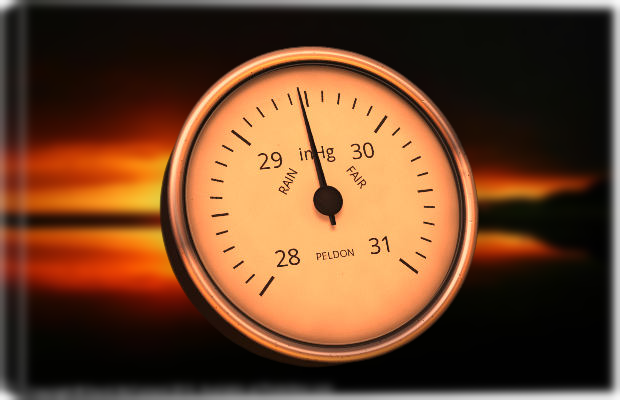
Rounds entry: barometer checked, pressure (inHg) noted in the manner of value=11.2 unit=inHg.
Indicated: value=29.45 unit=inHg
